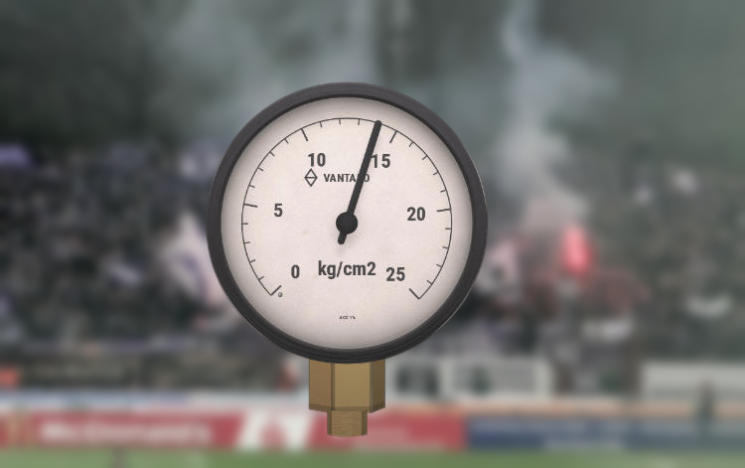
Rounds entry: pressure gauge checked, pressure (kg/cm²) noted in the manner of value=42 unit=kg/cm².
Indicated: value=14 unit=kg/cm²
